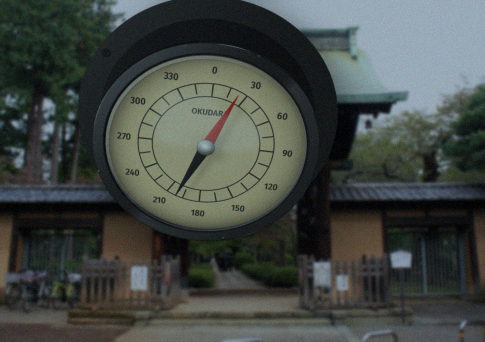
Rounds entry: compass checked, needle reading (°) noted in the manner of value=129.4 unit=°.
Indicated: value=22.5 unit=°
